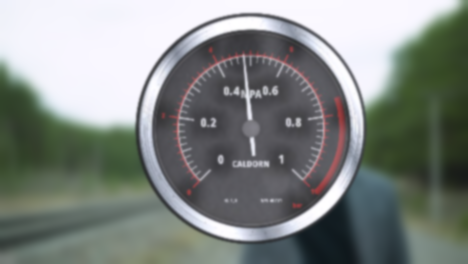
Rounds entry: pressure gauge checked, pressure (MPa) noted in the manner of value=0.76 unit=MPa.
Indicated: value=0.48 unit=MPa
